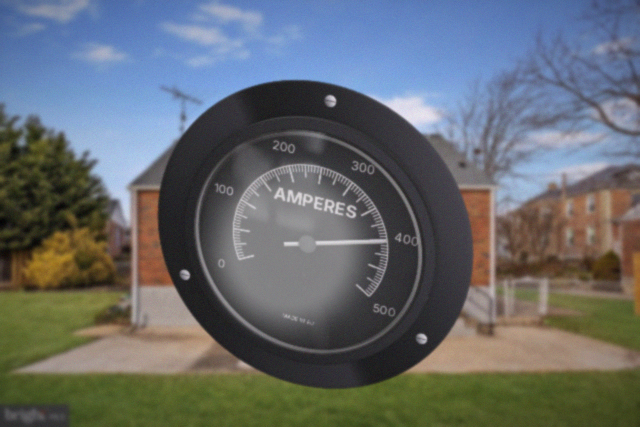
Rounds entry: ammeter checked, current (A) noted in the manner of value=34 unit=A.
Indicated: value=400 unit=A
